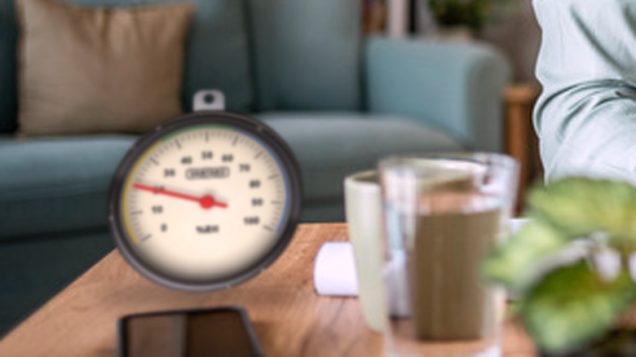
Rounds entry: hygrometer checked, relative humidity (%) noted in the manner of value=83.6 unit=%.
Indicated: value=20 unit=%
